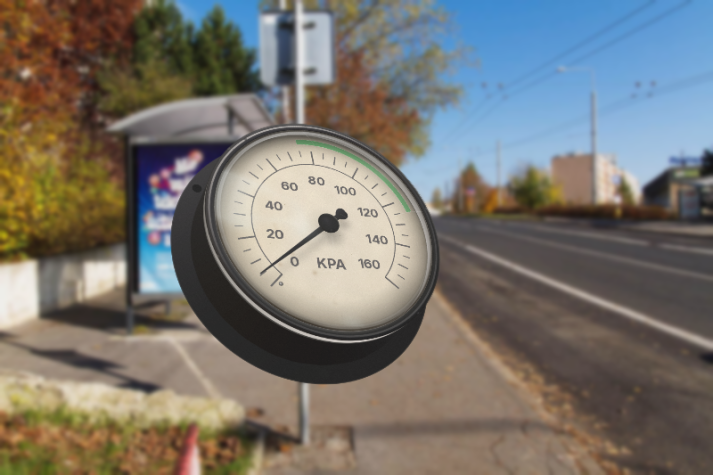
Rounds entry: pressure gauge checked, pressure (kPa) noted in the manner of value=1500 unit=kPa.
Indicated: value=5 unit=kPa
